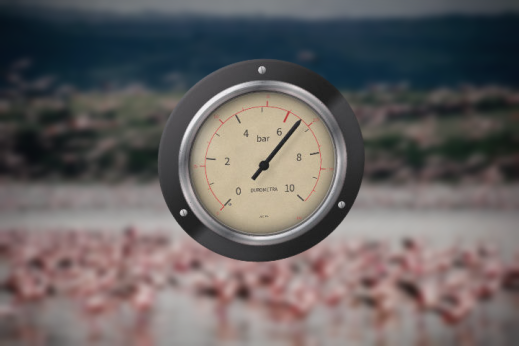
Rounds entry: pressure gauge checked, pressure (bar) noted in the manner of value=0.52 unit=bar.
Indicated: value=6.5 unit=bar
